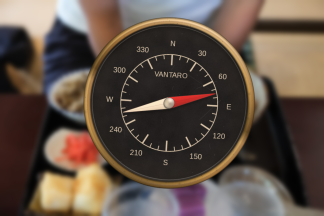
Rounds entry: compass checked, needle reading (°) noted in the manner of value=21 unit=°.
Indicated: value=75 unit=°
